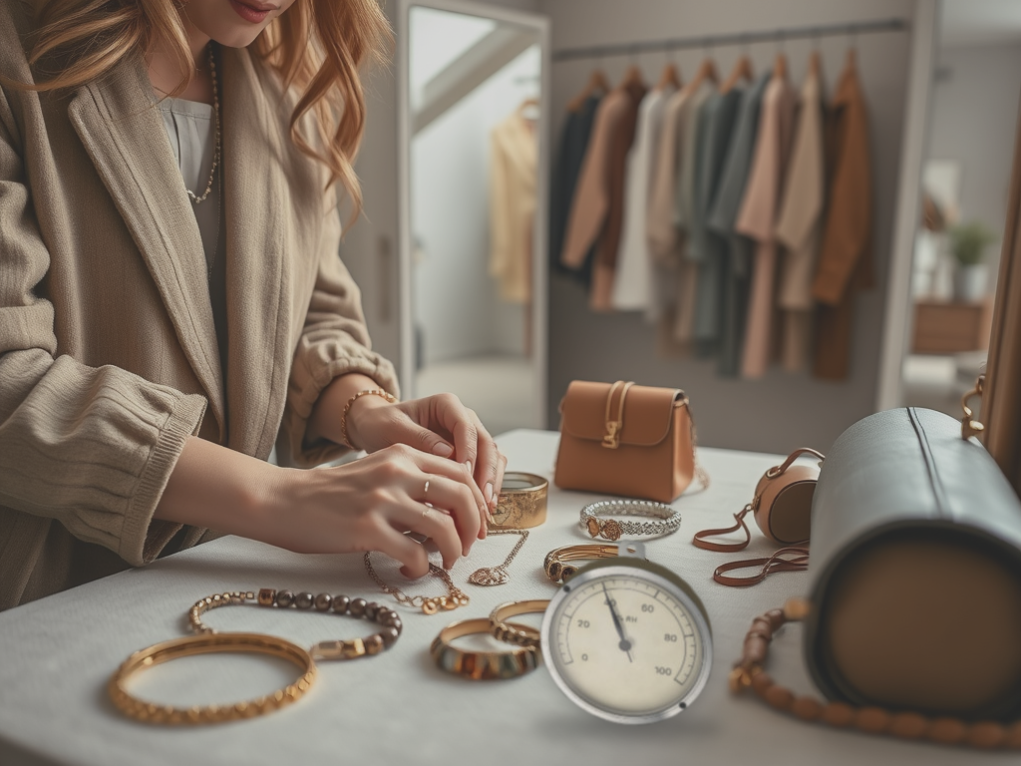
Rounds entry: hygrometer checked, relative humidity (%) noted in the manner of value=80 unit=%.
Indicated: value=40 unit=%
